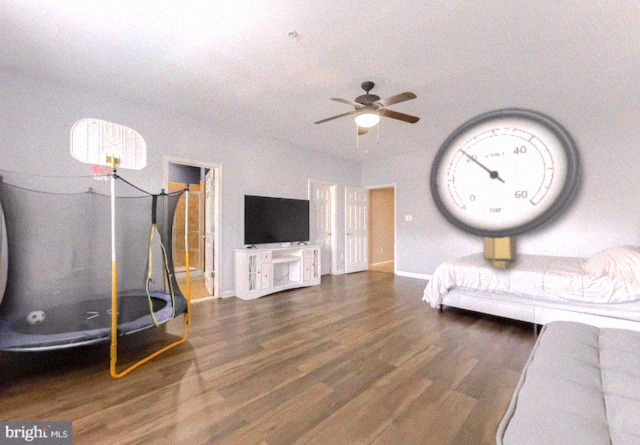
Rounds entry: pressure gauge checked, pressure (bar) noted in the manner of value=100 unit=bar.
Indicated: value=20 unit=bar
